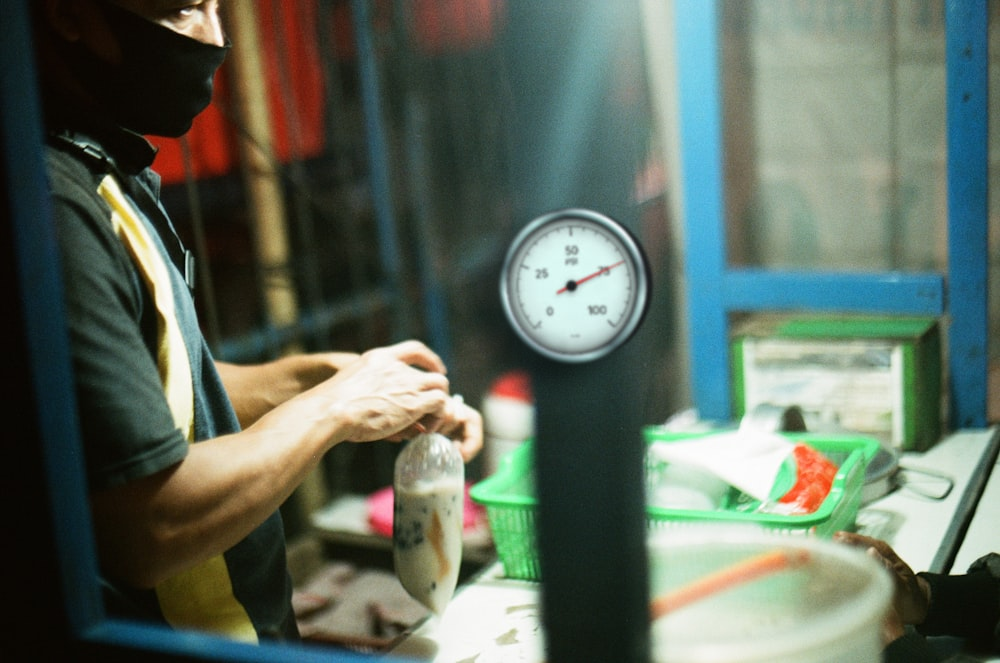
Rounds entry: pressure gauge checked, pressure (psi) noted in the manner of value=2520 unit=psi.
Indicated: value=75 unit=psi
